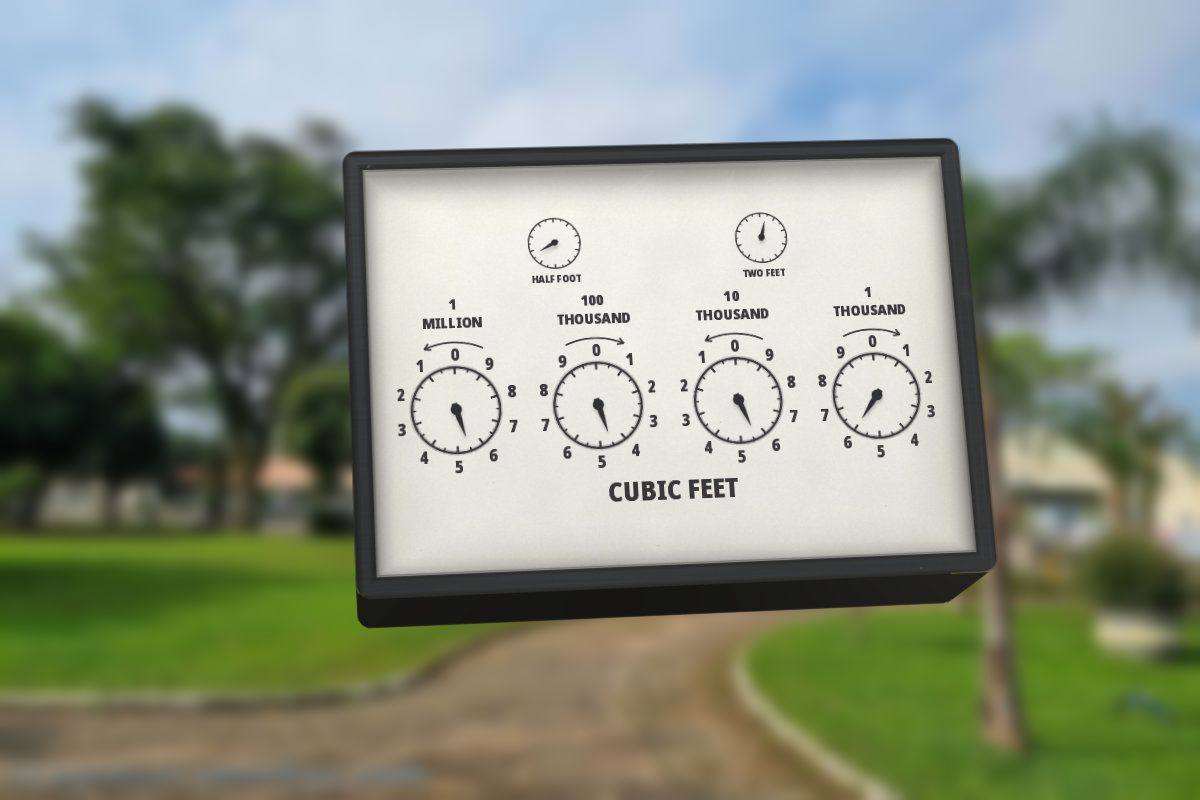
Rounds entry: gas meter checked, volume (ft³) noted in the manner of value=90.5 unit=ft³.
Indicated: value=545600 unit=ft³
